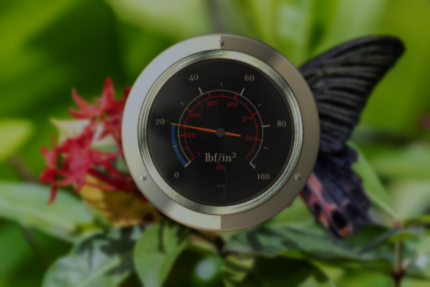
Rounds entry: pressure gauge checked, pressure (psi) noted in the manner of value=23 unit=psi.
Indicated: value=20 unit=psi
